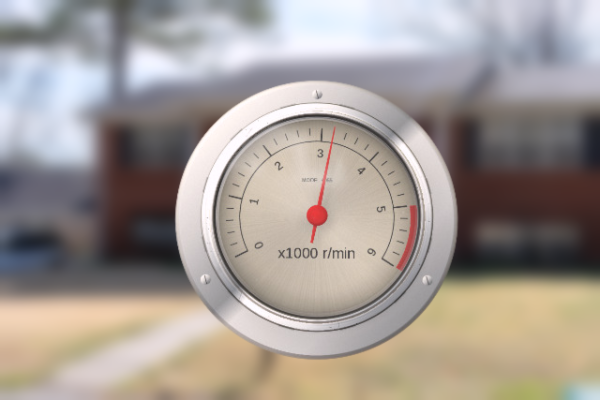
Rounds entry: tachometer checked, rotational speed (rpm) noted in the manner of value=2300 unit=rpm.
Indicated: value=3200 unit=rpm
